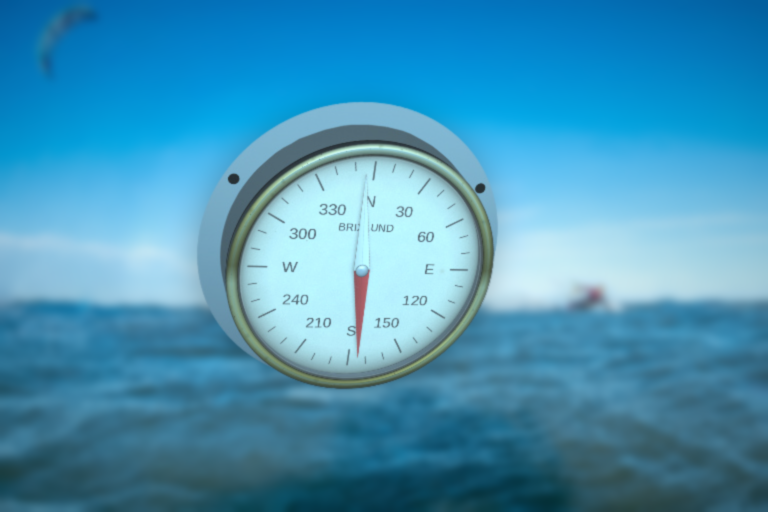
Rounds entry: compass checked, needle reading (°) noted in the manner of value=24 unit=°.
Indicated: value=175 unit=°
